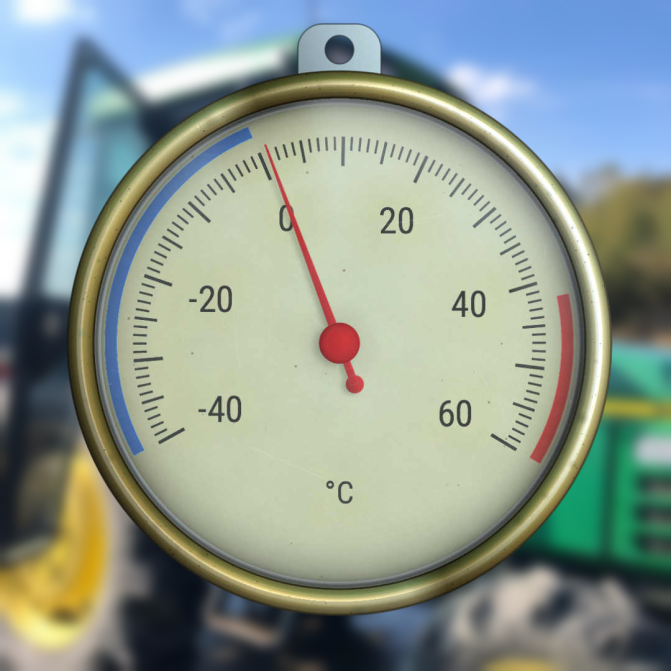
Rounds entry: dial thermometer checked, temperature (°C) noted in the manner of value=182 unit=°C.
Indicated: value=1 unit=°C
